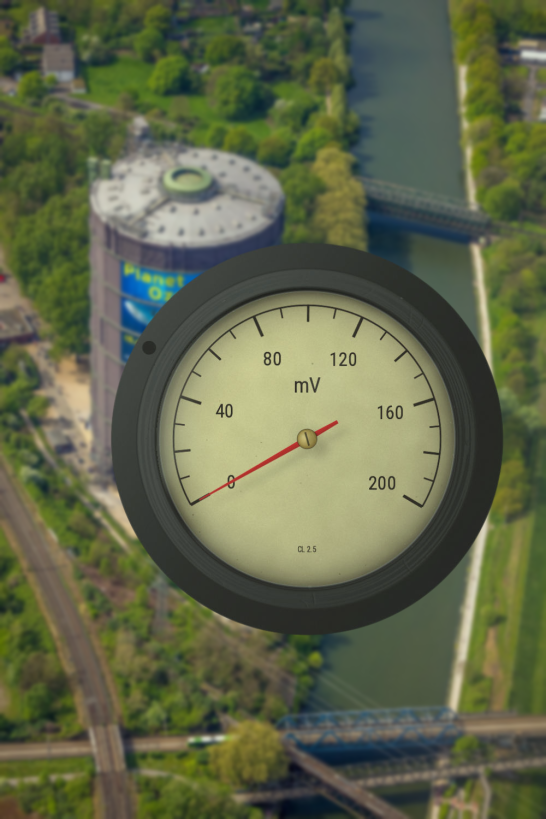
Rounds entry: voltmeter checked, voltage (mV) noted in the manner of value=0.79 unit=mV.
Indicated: value=0 unit=mV
